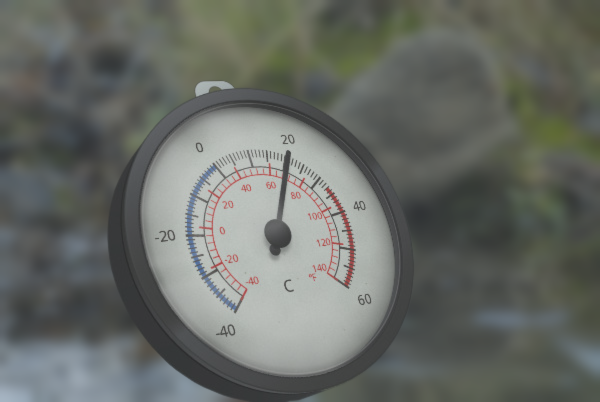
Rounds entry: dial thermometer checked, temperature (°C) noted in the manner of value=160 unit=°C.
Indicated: value=20 unit=°C
